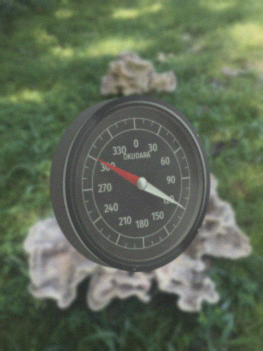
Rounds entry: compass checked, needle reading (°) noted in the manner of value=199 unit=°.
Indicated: value=300 unit=°
